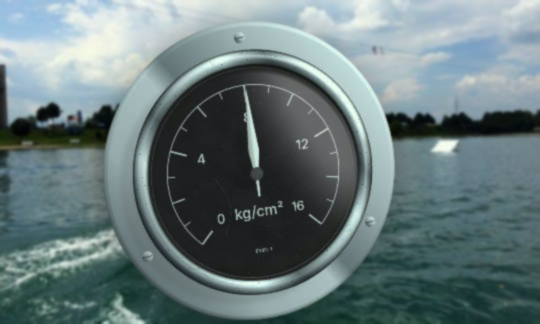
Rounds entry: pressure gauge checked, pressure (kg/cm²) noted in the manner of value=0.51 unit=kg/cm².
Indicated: value=8 unit=kg/cm²
